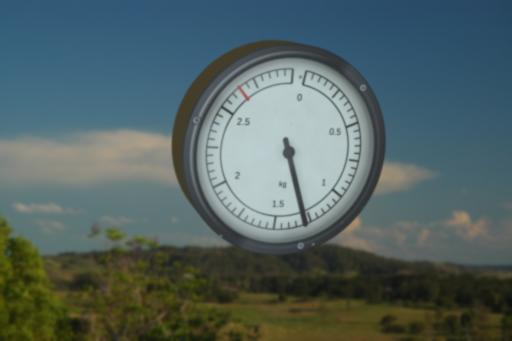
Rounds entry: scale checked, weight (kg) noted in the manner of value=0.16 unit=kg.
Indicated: value=1.3 unit=kg
